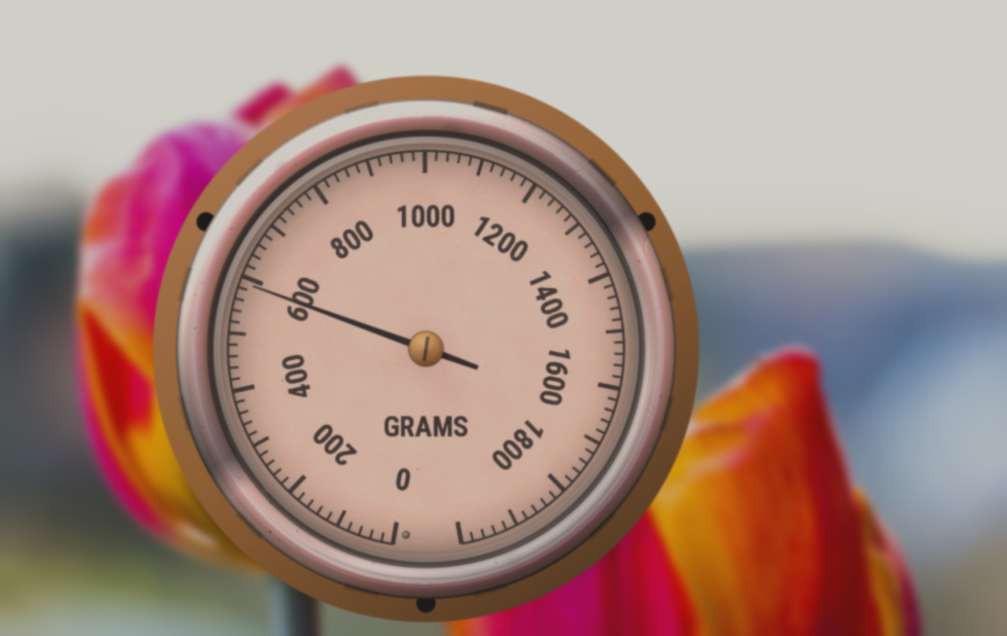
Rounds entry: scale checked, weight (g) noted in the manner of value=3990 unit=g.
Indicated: value=590 unit=g
